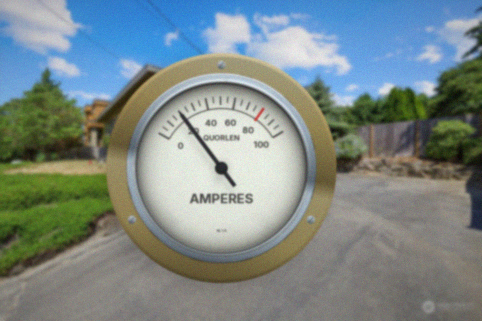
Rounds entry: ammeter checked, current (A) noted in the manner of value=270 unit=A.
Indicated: value=20 unit=A
